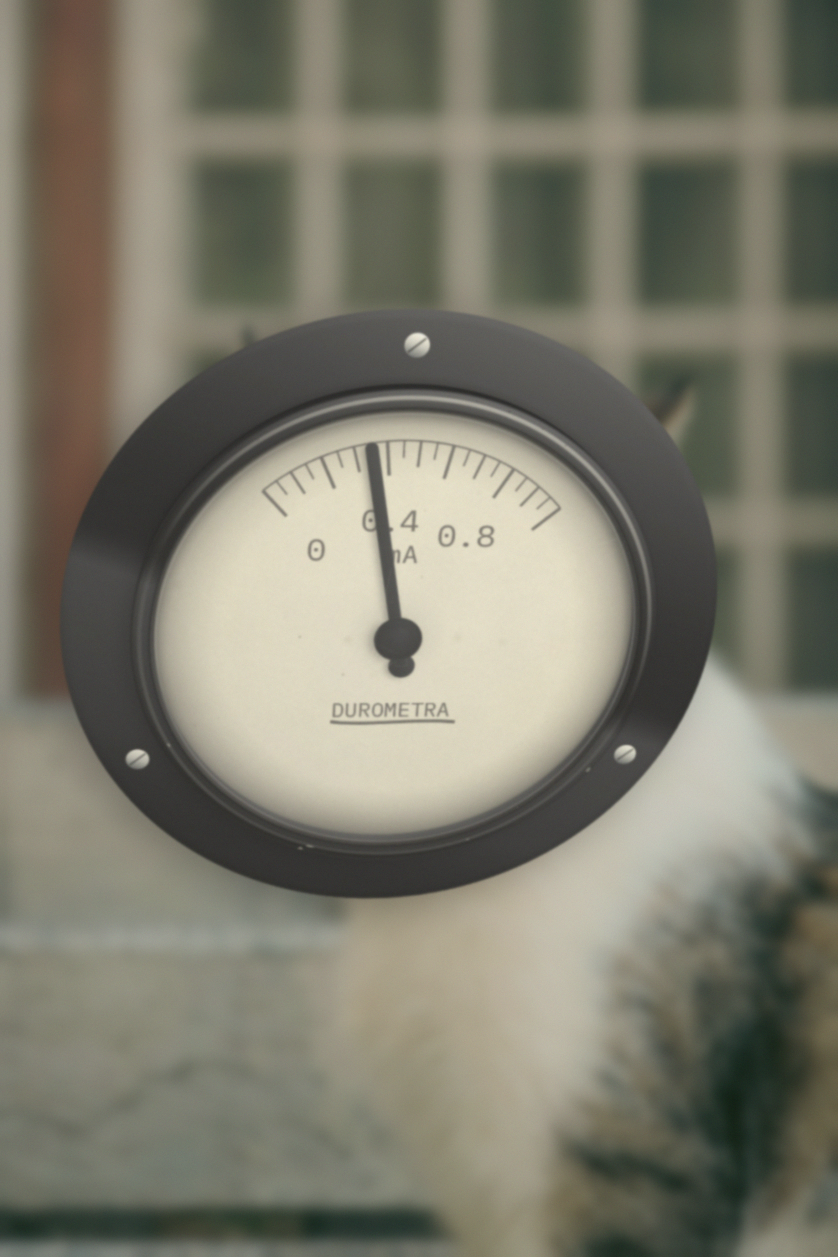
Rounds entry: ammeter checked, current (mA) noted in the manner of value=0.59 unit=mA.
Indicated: value=0.35 unit=mA
